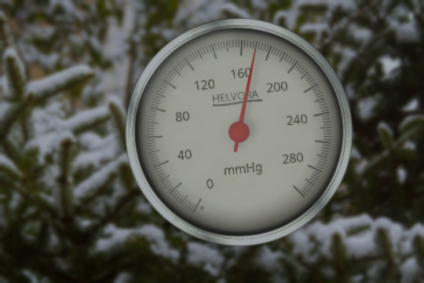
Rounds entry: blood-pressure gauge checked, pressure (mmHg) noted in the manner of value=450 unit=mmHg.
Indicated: value=170 unit=mmHg
